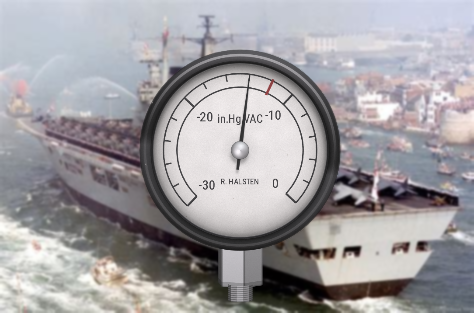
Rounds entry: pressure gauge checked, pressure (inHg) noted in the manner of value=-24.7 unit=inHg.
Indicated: value=-14 unit=inHg
